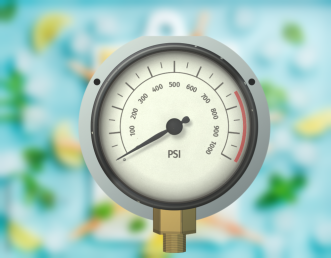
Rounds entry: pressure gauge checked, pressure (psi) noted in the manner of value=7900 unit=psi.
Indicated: value=0 unit=psi
